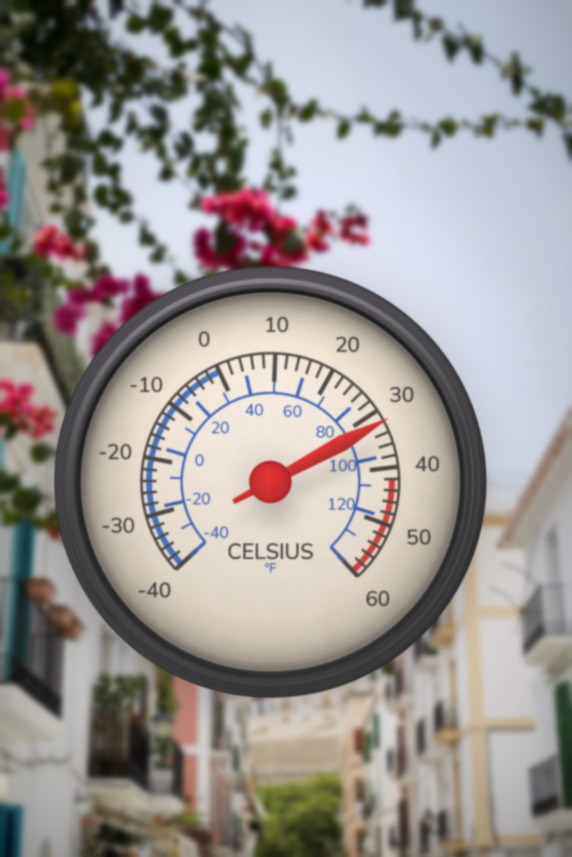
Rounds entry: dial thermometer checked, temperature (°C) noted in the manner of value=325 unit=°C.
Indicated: value=32 unit=°C
